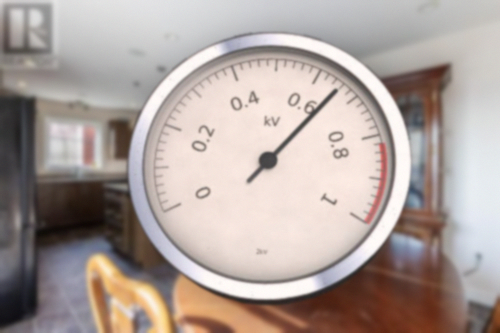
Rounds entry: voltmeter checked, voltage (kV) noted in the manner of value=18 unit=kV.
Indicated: value=0.66 unit=kV
